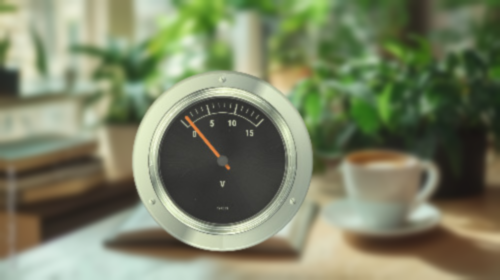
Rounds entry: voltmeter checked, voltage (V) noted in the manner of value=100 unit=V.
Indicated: value=1 unit=V
